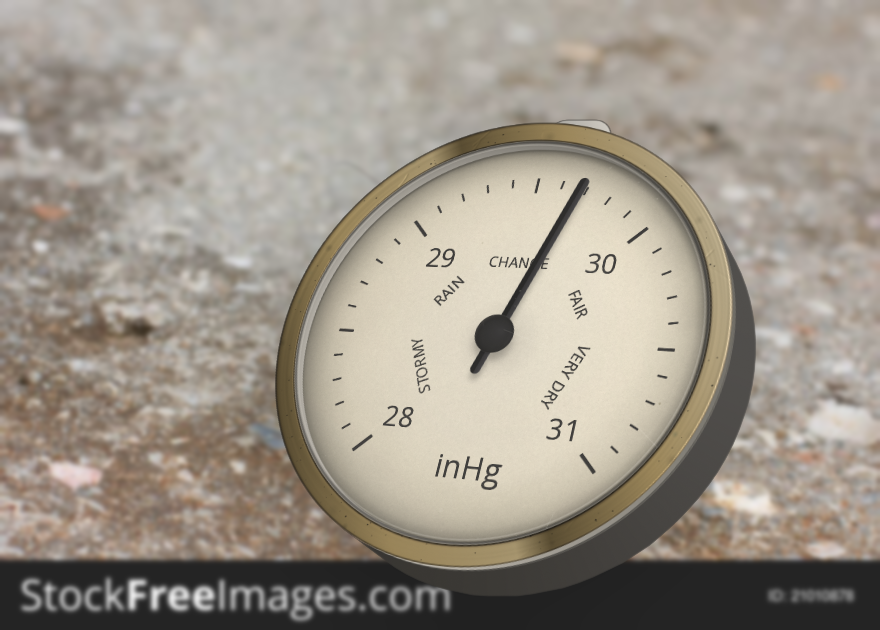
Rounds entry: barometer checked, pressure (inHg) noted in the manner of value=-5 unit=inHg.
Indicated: value=29.7 unit=inHg
